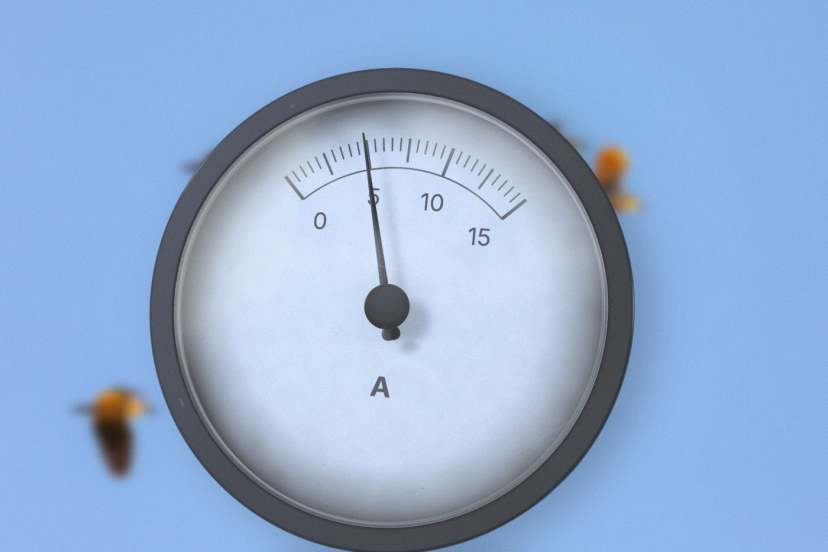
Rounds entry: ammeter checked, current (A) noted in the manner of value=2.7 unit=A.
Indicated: value=5 unit=A
